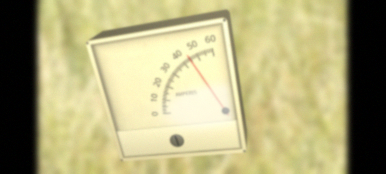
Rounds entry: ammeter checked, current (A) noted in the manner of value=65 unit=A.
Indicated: value=45 unit=A
